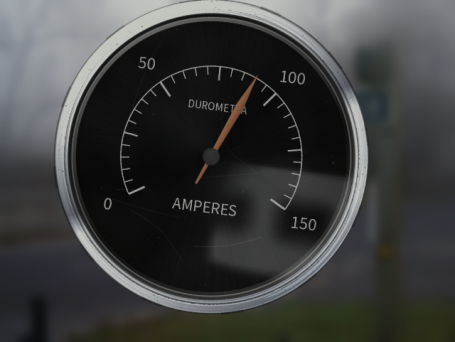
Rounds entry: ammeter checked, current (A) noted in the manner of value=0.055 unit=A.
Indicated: value=90 unit=A
